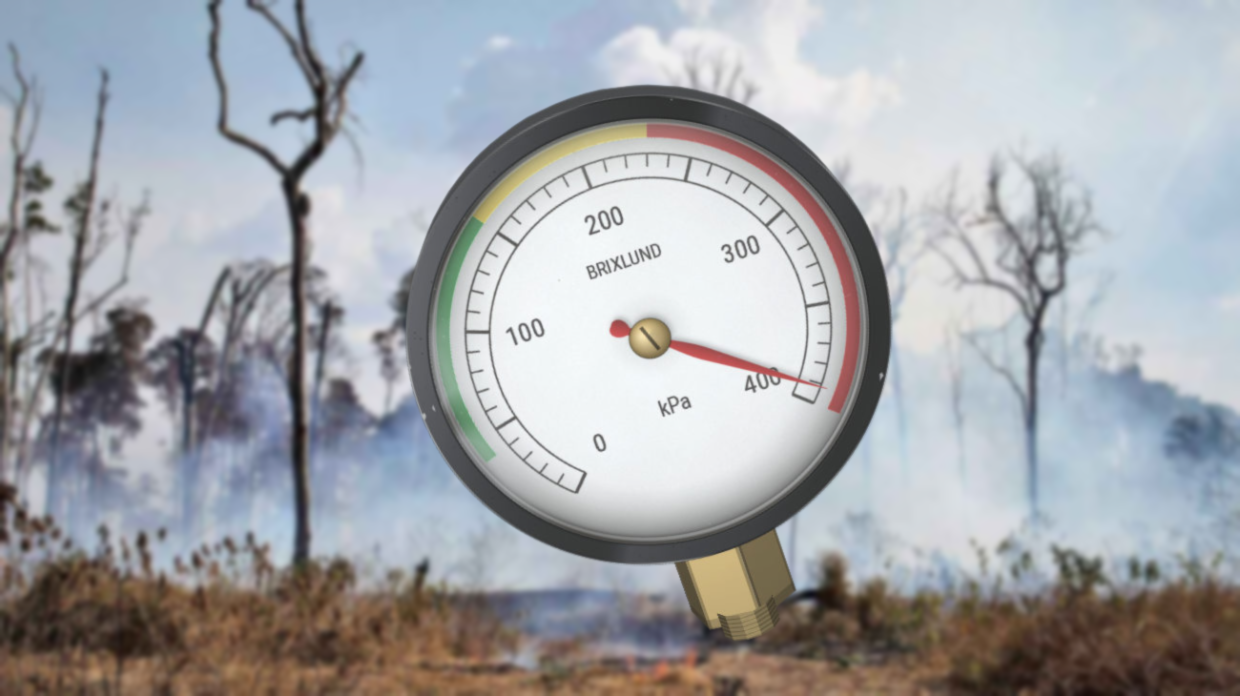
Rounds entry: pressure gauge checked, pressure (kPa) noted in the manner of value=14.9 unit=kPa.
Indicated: value=390 unit=kPa
